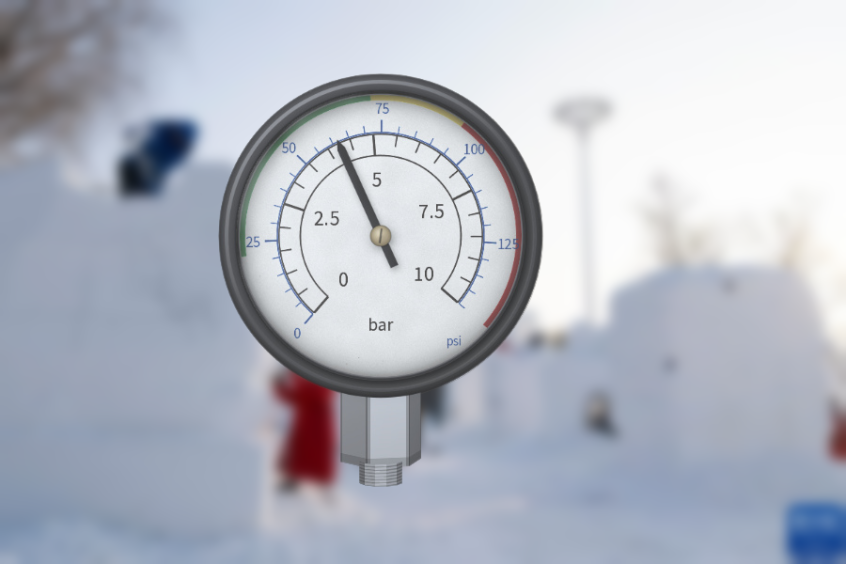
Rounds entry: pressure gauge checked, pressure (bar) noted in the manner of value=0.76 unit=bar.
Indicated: value=4.25 unit=bar
